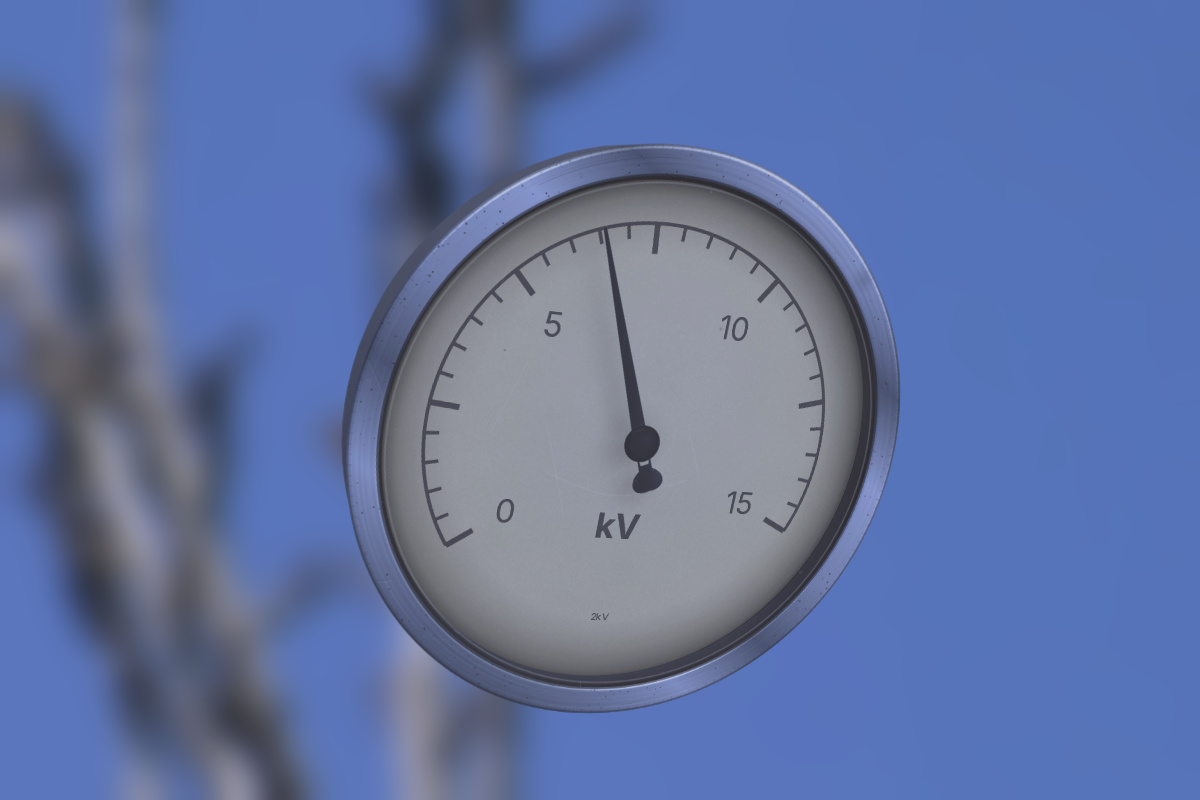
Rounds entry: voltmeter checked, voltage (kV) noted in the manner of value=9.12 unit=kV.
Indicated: value=6.5 unit=kV
